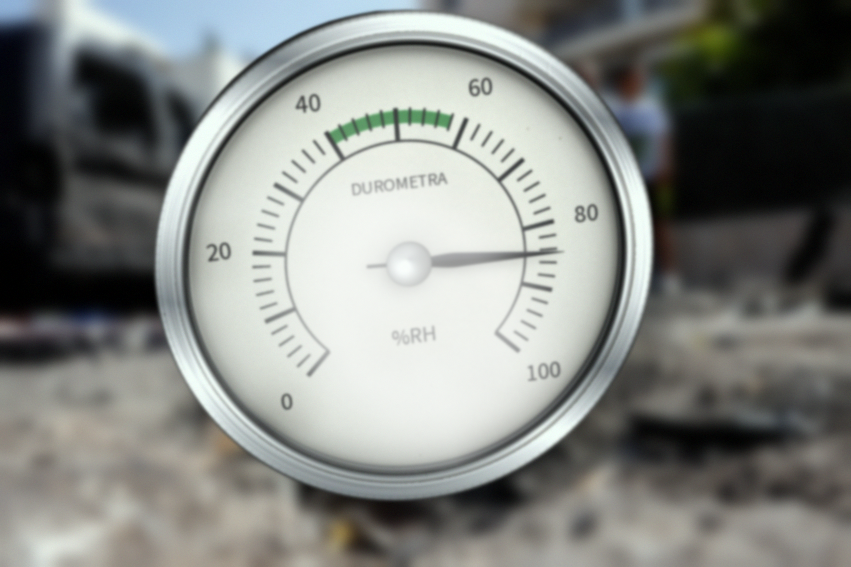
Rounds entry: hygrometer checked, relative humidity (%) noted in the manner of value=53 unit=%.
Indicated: value=84 unit=%
